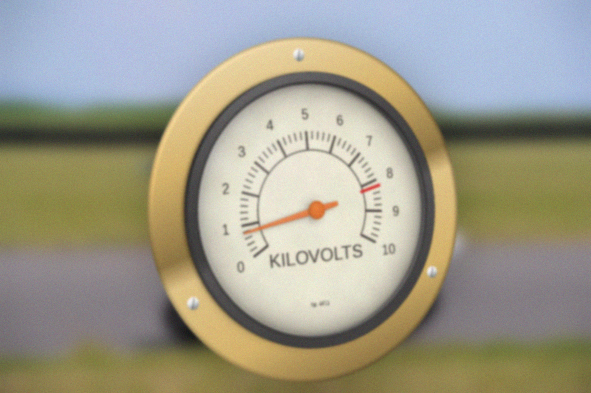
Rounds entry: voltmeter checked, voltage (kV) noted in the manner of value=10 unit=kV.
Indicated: value=0.8 unit=kV
